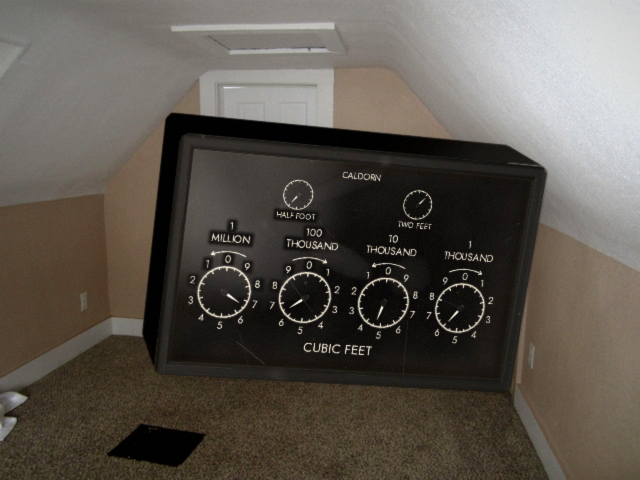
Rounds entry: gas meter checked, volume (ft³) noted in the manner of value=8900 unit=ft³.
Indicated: value=664600 unit=ft³
